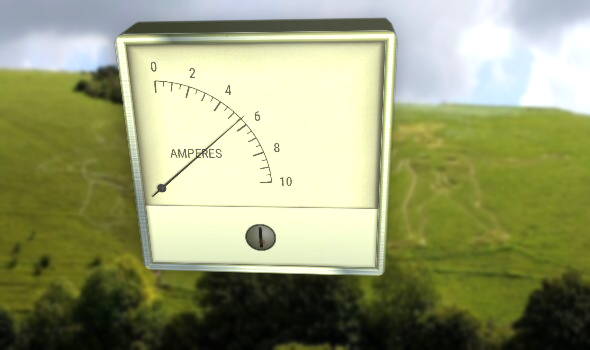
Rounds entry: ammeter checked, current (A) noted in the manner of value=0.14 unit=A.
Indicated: value=5.5 unit=A
